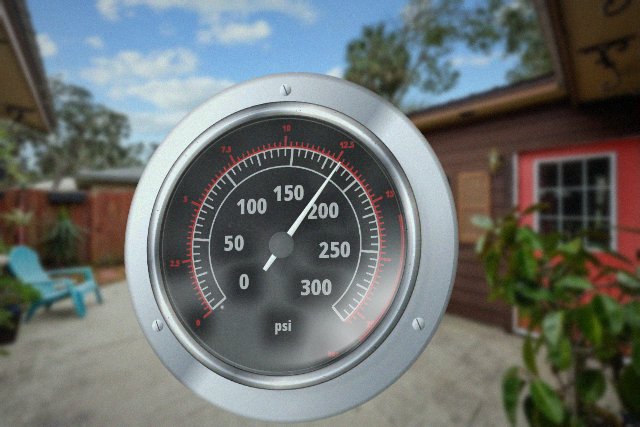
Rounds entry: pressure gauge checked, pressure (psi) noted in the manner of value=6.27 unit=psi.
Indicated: value=185 unit=psi
